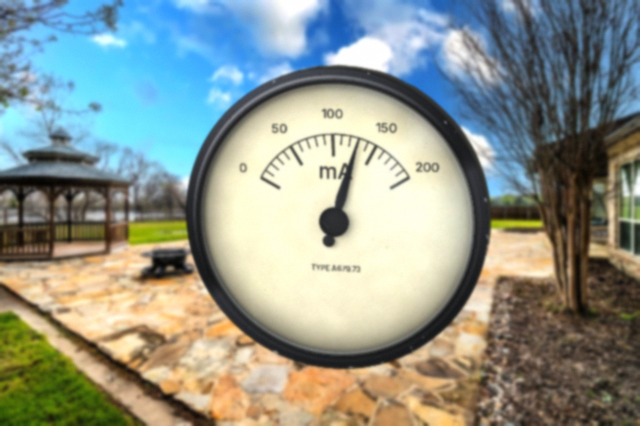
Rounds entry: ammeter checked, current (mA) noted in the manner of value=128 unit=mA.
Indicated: value=130 unit=mA
